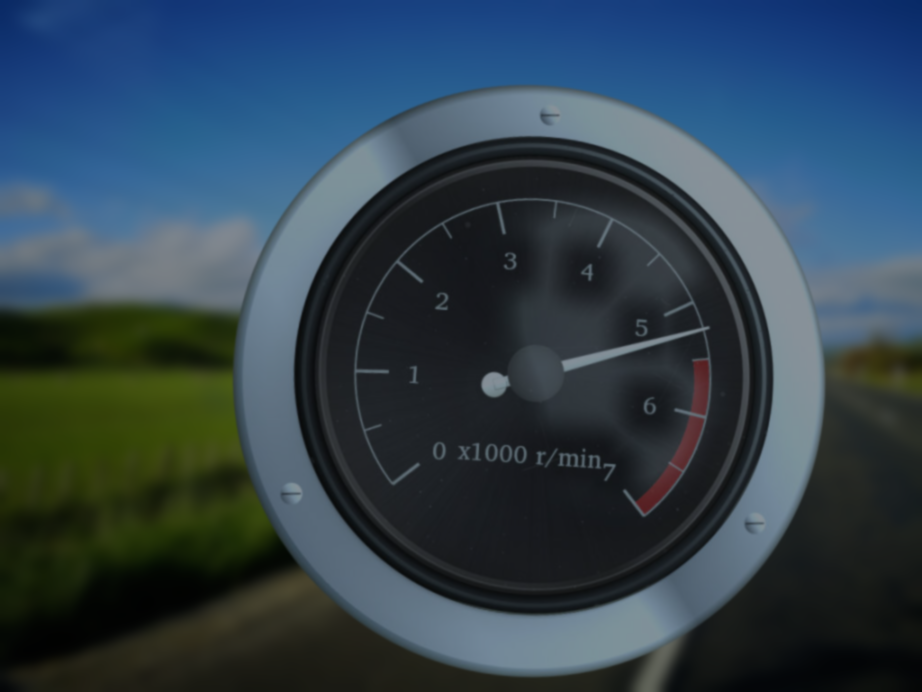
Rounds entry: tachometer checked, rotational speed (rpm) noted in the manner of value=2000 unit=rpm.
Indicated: value=5250 unit=rpm
